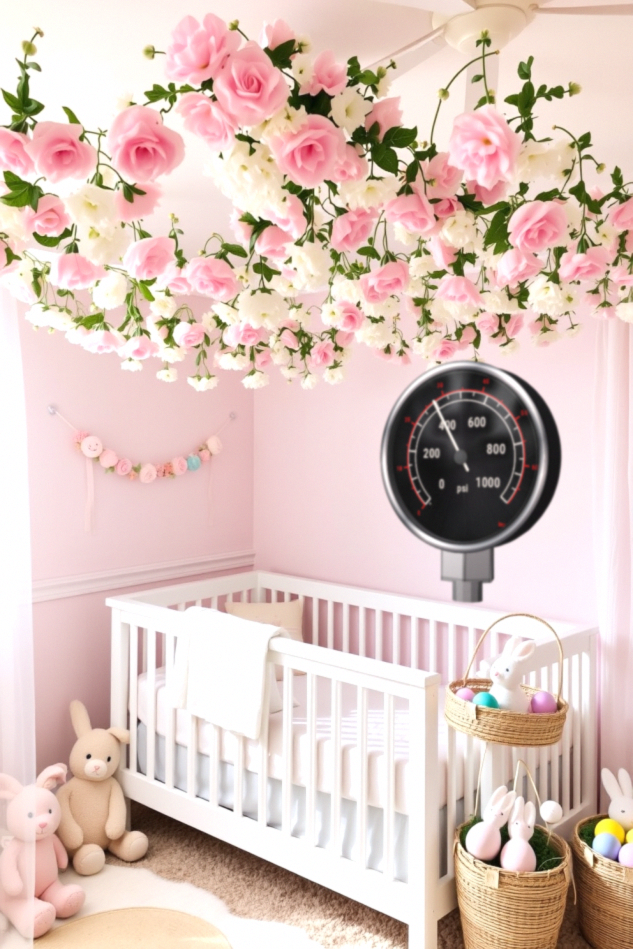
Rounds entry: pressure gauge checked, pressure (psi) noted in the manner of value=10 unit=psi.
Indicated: value=400 unit=psi
